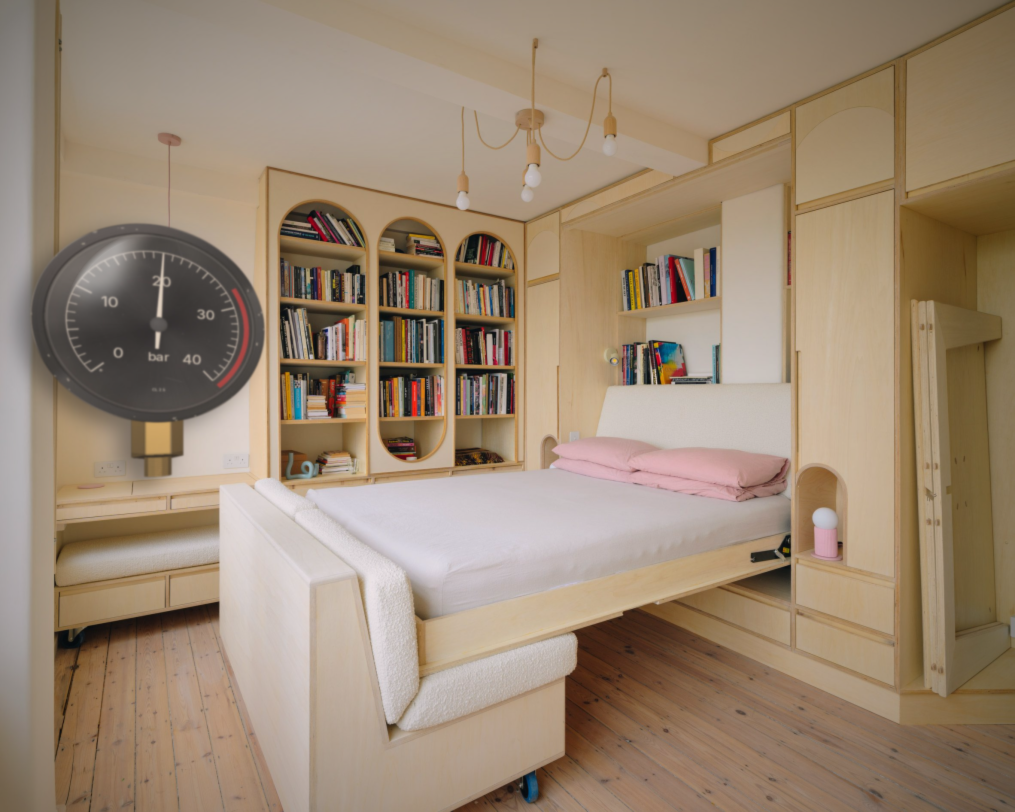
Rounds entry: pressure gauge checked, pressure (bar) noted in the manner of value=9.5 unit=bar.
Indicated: value=20 unit=bar
